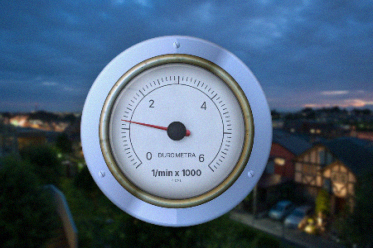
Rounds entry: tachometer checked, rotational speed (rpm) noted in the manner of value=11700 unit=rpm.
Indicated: value=1200 unit=rpm
